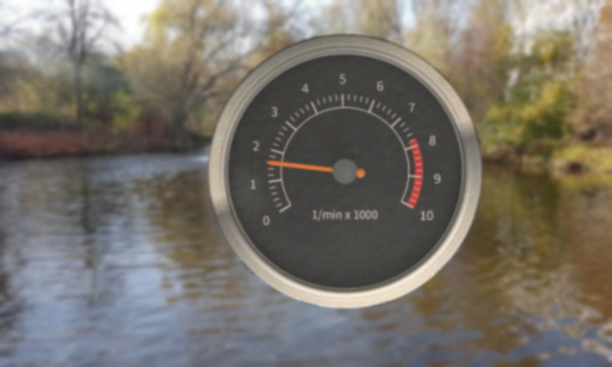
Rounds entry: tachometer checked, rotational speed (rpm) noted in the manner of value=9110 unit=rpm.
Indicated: value=1600 unit=rpm
